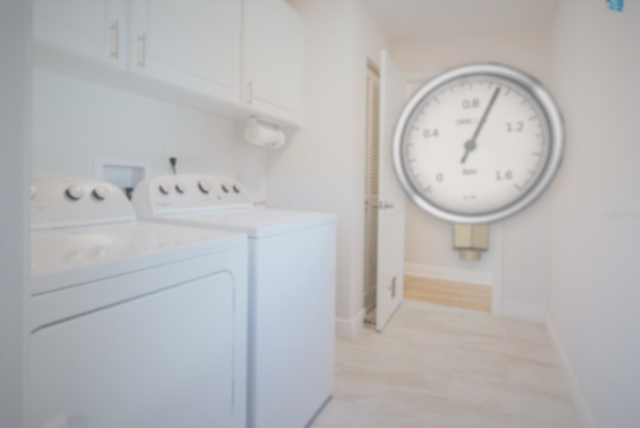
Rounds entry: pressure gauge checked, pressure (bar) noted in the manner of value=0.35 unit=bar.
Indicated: value=0.95 unit=bar
